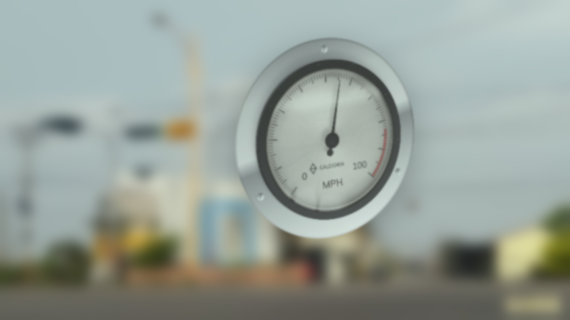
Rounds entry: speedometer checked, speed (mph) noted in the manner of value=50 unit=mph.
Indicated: value=55 unit=mph
